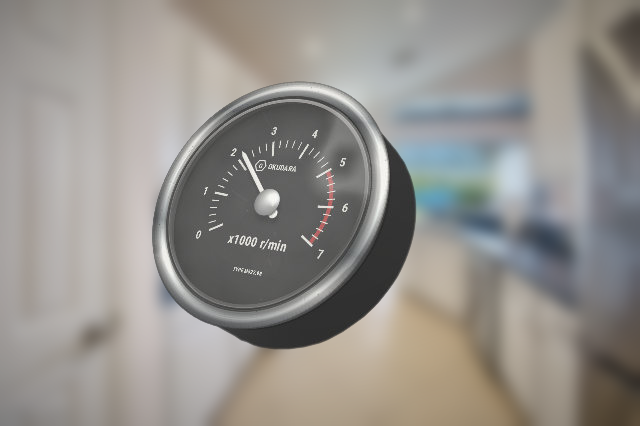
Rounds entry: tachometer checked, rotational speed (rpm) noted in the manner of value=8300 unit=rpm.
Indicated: value=2200 unit=rpm
